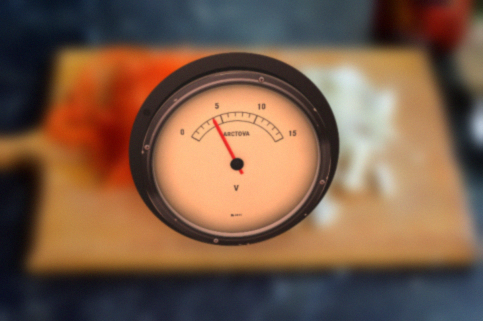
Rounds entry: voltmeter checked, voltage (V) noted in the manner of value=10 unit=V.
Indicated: value=4 unit=V
